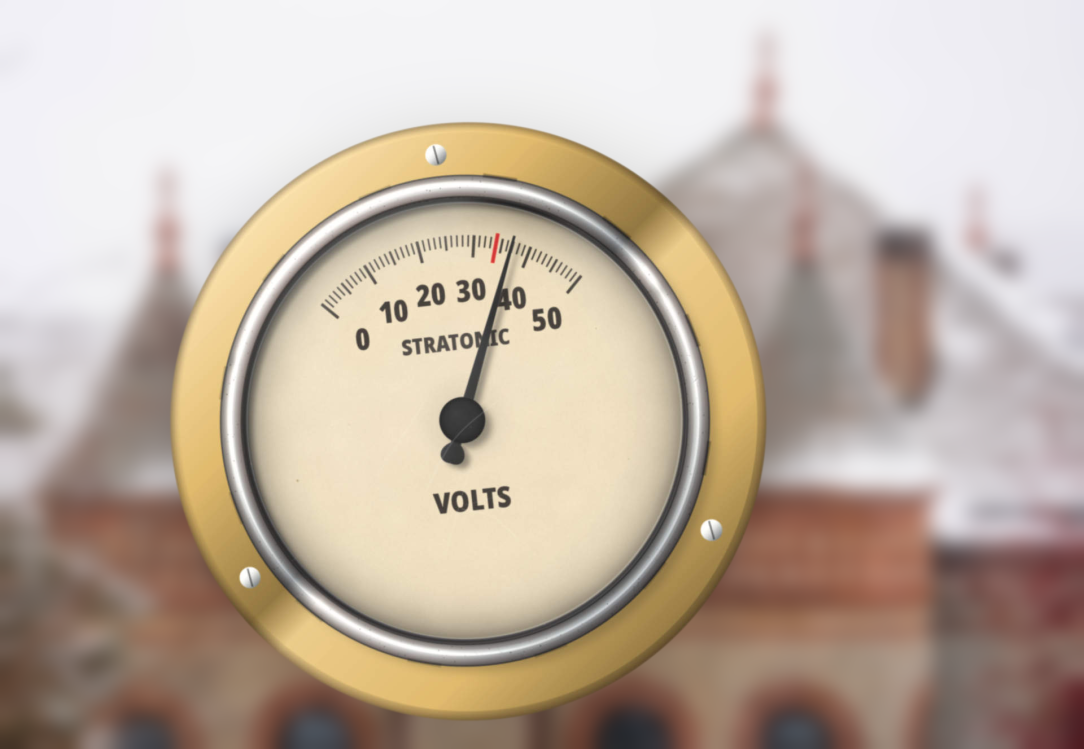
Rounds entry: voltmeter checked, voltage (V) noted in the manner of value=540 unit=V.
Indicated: value=37 unit=V
